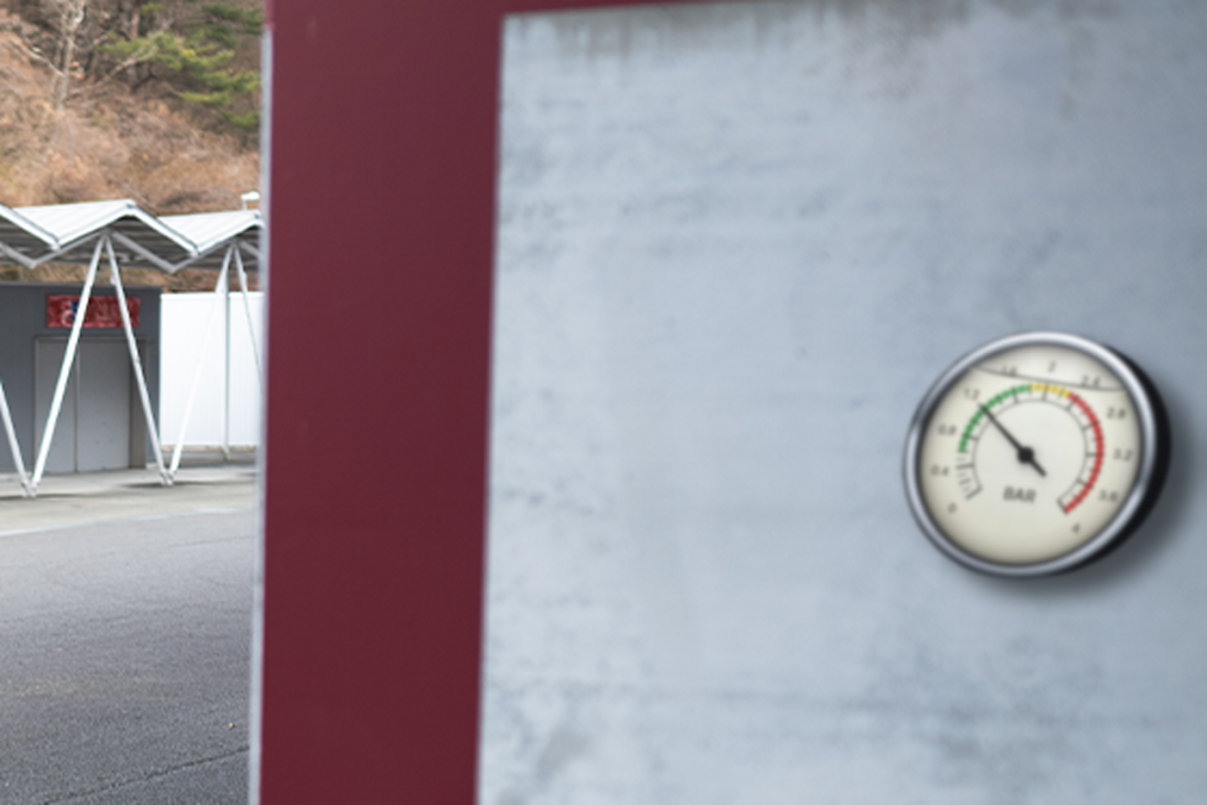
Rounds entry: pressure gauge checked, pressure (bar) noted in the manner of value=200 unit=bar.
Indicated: value=1.2 unit=bar
